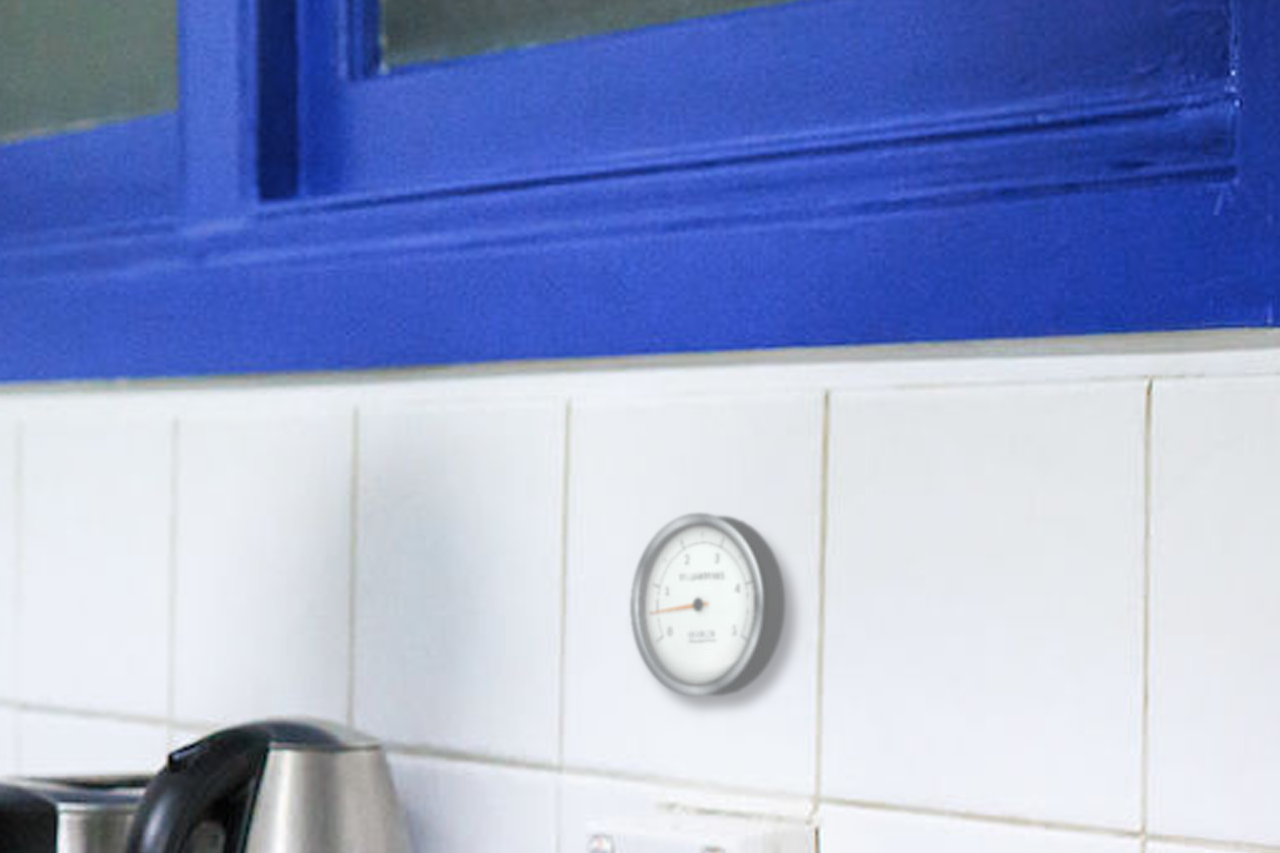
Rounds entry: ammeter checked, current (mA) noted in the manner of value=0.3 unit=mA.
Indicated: value=0.5 unit=mA
